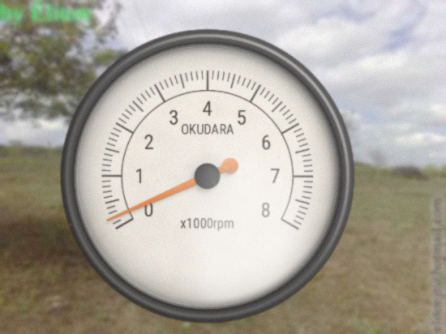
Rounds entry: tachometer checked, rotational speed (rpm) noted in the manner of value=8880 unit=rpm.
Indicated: value=200 unit=rpm
